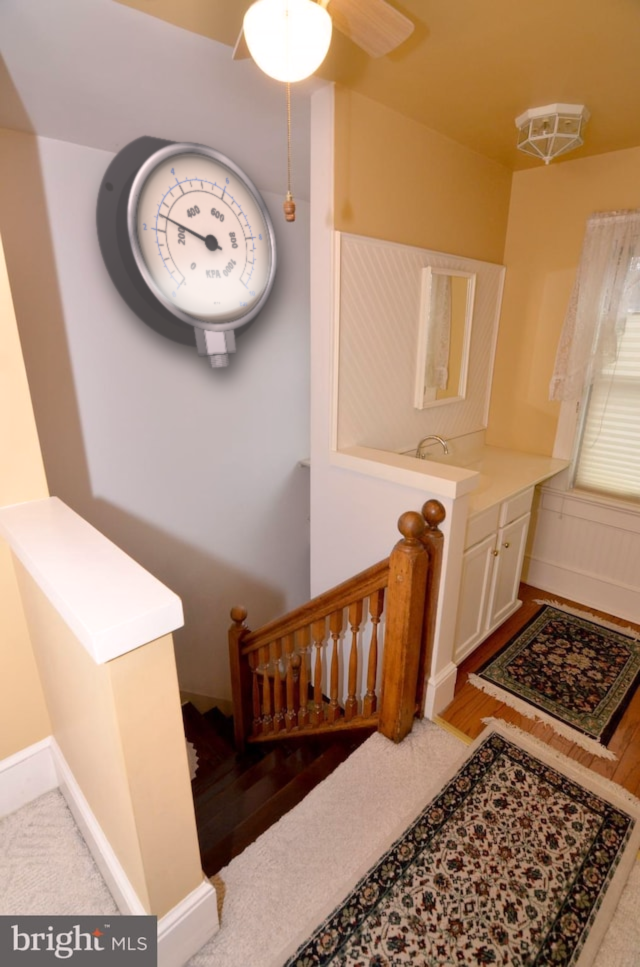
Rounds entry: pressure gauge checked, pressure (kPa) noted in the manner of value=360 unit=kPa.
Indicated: value=250 unit=kPa
